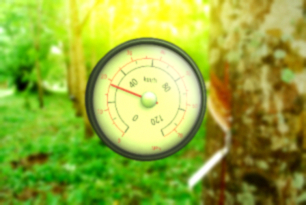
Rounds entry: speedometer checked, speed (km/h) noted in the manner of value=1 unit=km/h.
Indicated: value=30 unit=km/h
